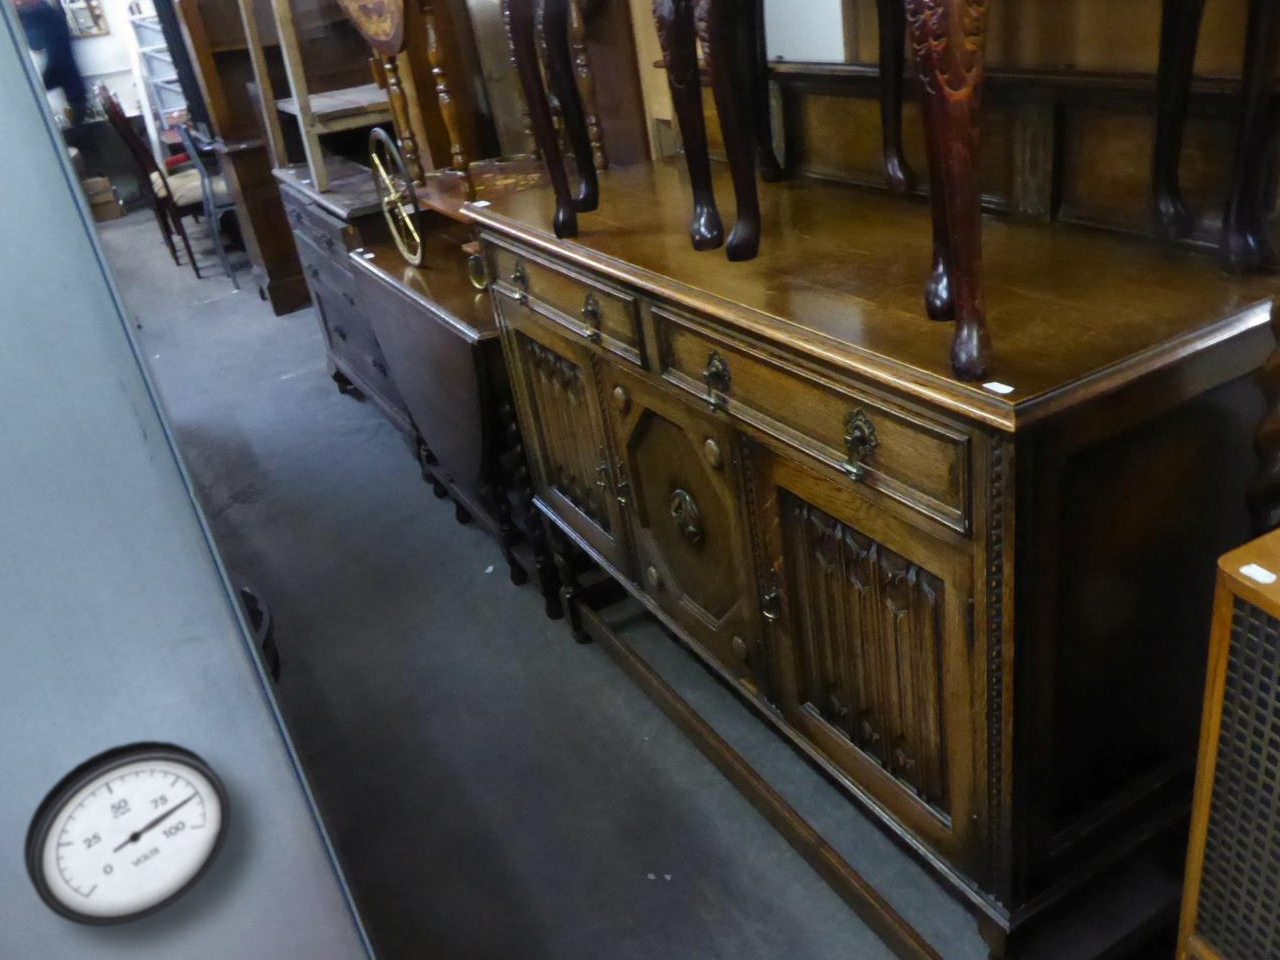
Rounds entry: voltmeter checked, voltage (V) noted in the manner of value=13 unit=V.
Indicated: value=85 unit=V
